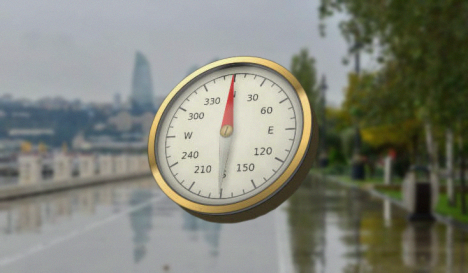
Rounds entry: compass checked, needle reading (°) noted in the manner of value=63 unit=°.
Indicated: value=0 unit=°
